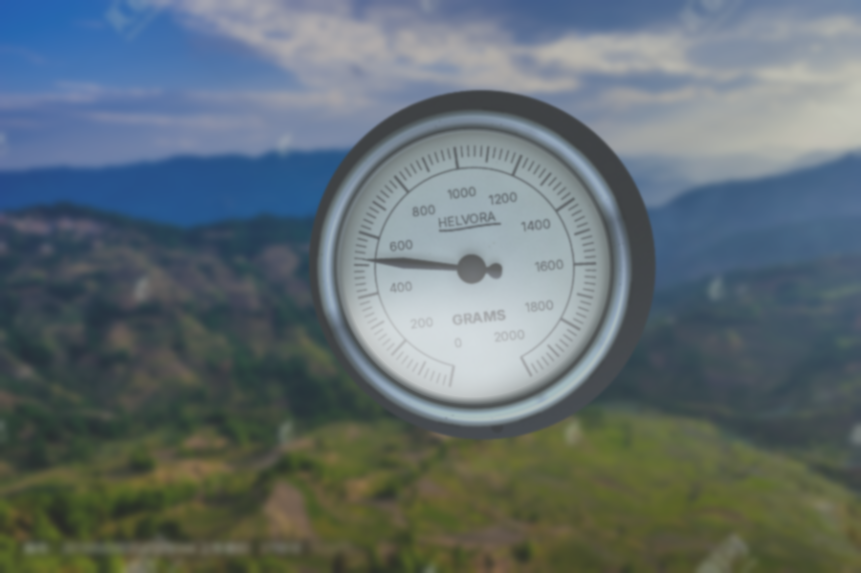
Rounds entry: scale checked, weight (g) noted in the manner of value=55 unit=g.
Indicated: value=520 unit=g
